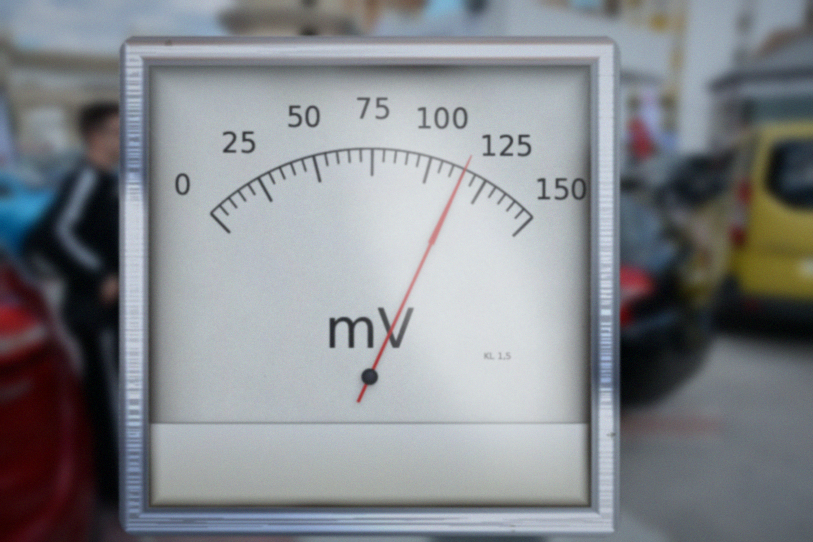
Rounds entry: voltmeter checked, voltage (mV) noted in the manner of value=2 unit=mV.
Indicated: value=115 unit=mV
